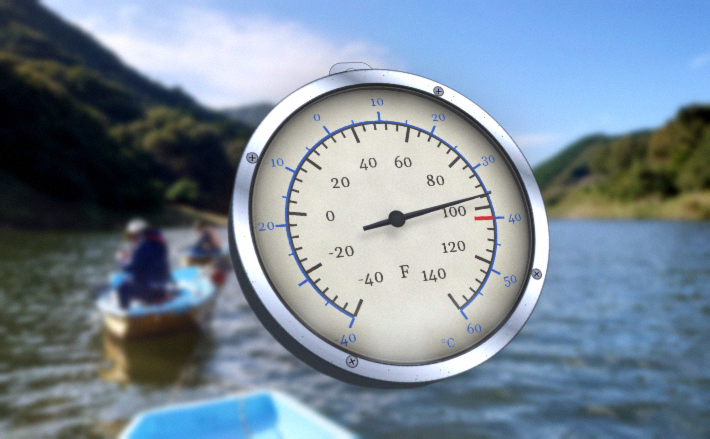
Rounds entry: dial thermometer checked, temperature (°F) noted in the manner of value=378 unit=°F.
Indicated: value=96 unit=°F
